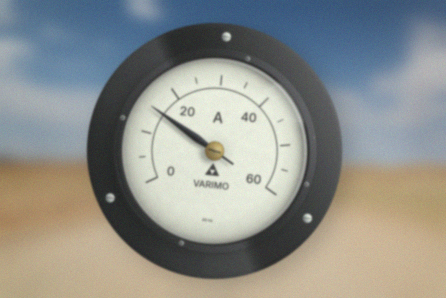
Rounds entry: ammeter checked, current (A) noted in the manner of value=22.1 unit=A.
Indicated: value=15 unit=A
